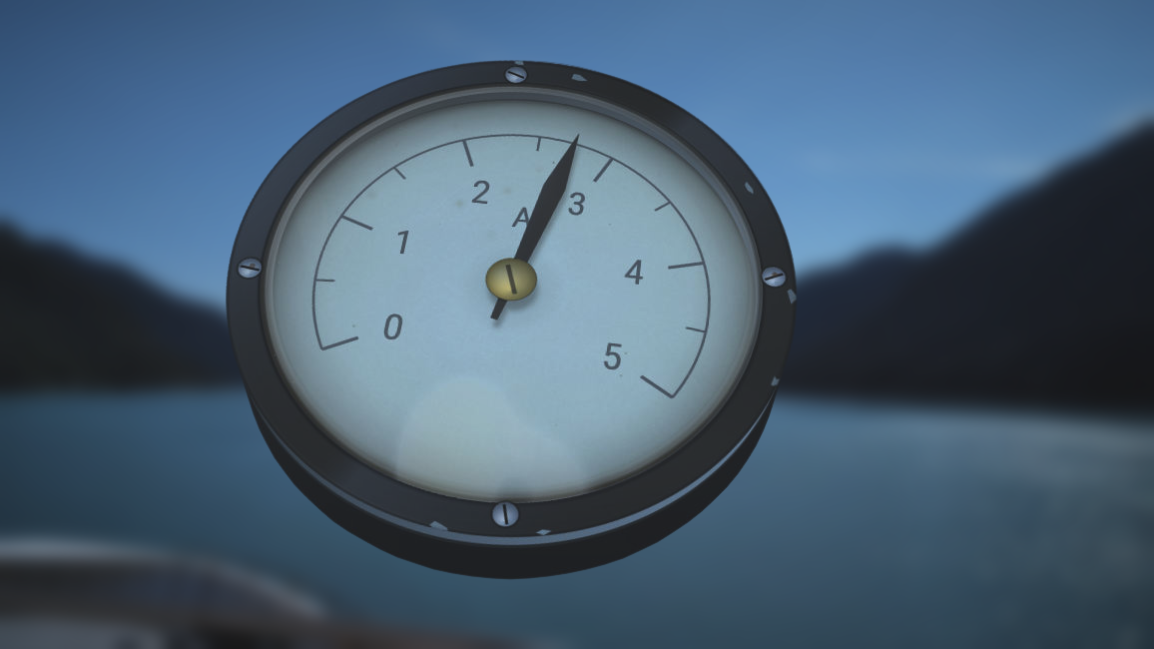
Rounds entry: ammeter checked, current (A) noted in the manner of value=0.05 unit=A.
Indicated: value=2.75 unit=A
